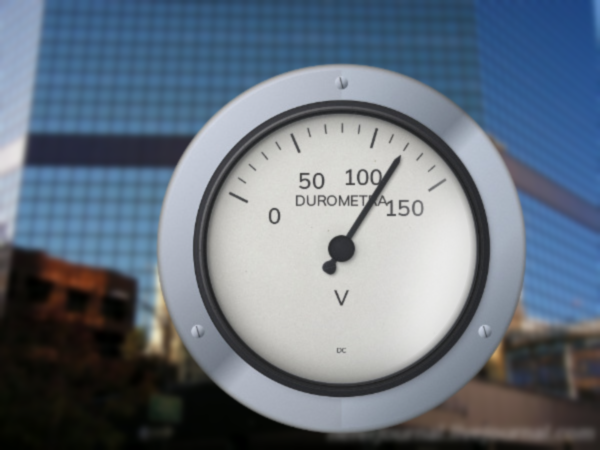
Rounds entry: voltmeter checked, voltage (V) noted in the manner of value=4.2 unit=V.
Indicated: value=120 unit=V
